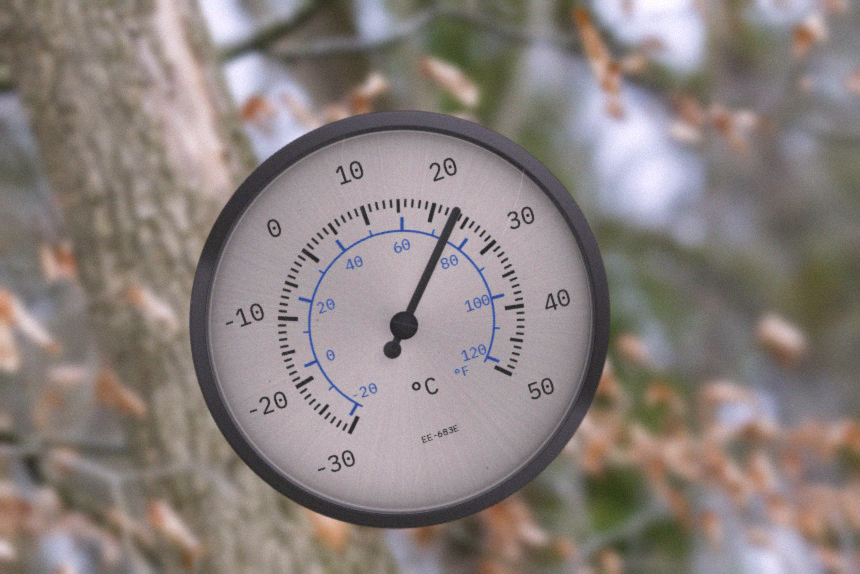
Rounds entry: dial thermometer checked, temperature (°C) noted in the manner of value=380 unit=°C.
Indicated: value=23 unit=°C
